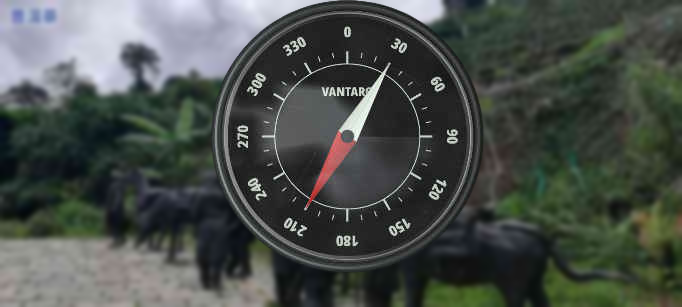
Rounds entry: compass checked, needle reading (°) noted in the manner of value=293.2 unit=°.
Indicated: value=210 unit=°
